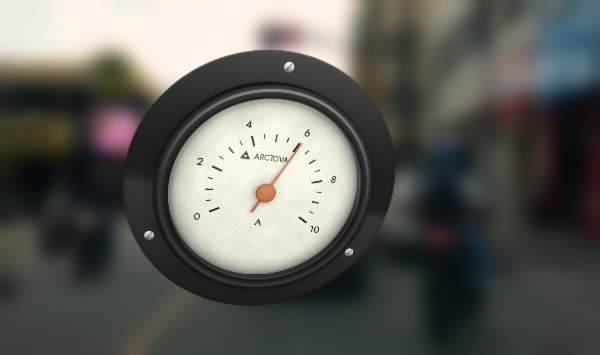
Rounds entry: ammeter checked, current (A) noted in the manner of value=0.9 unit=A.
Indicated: value=6 unit=A
